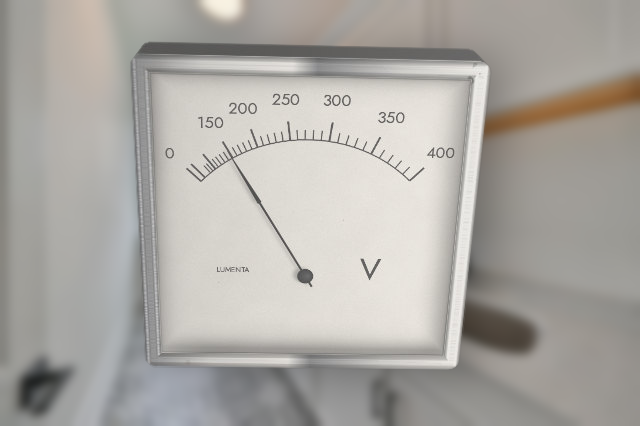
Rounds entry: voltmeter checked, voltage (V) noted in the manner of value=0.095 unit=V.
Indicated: value=150 unit=V
